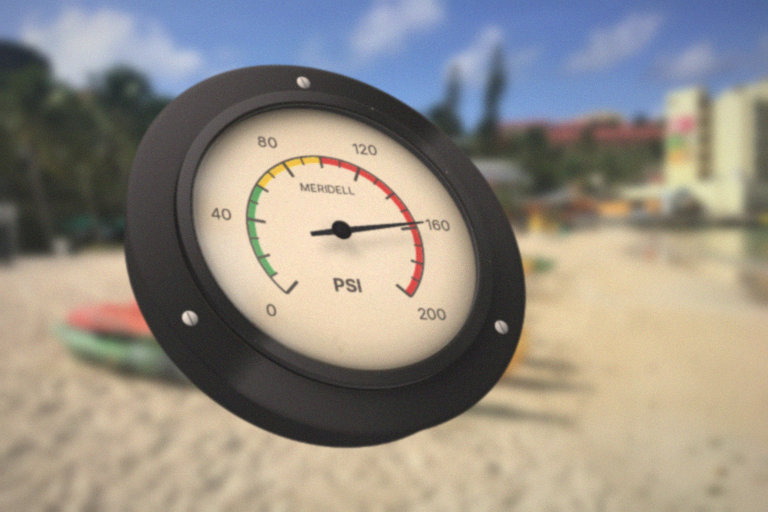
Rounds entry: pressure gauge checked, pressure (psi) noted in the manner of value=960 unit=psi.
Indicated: value=160 unit=psi
